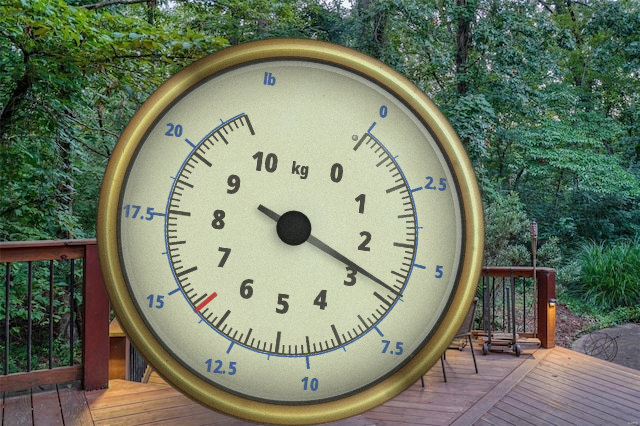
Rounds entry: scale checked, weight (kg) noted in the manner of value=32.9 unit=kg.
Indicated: value=2.8 unit=kg
